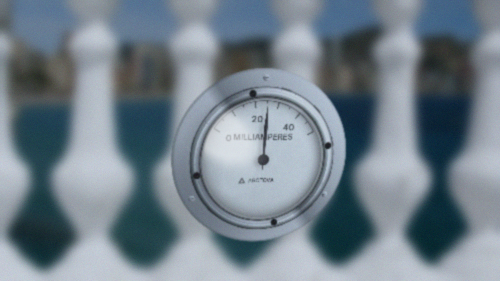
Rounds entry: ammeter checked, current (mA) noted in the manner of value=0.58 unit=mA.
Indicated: value=25 unit=mA
